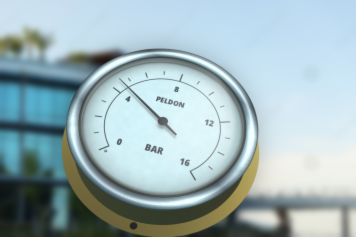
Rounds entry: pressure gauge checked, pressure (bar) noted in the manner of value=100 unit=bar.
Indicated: value=4.5 unit=bar
